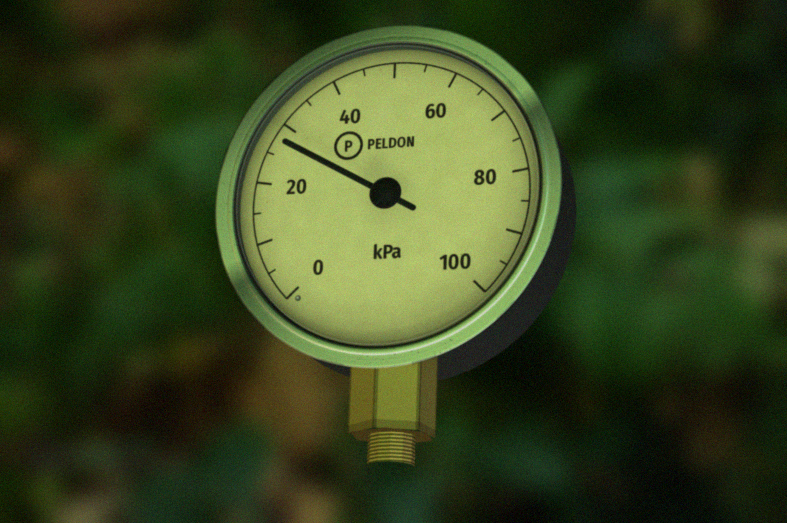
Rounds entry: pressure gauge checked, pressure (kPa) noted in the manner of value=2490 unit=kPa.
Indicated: value=27.5 unit=kPa
